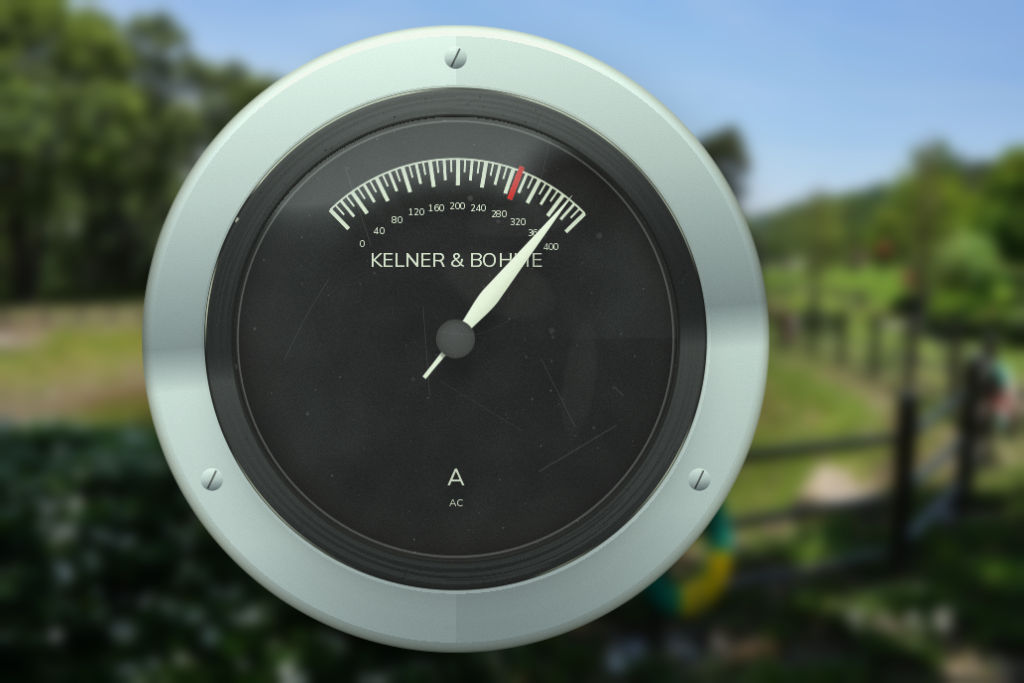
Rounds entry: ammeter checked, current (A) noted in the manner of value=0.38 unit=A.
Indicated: value=370 unit=A
